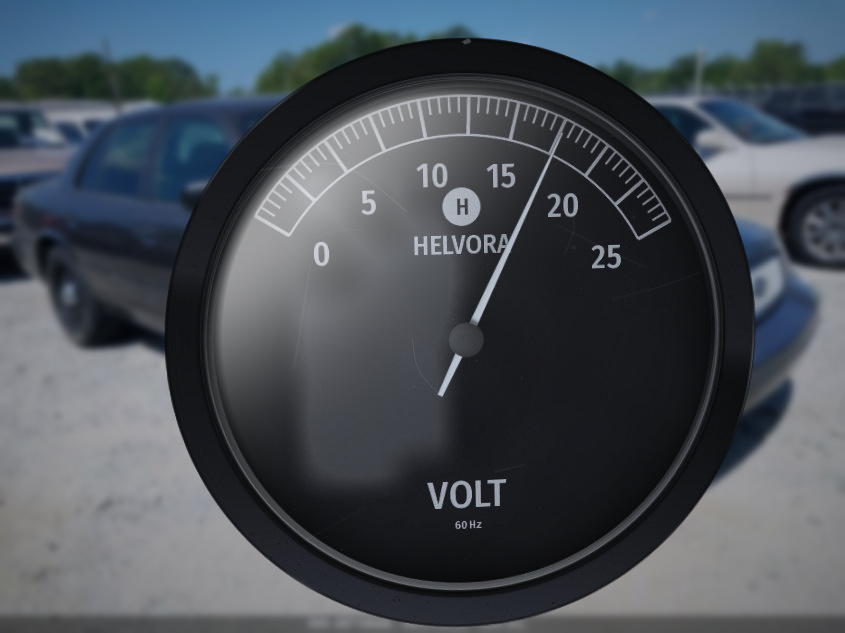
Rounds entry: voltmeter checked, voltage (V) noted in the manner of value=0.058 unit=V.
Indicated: value=17.5 unit=V
